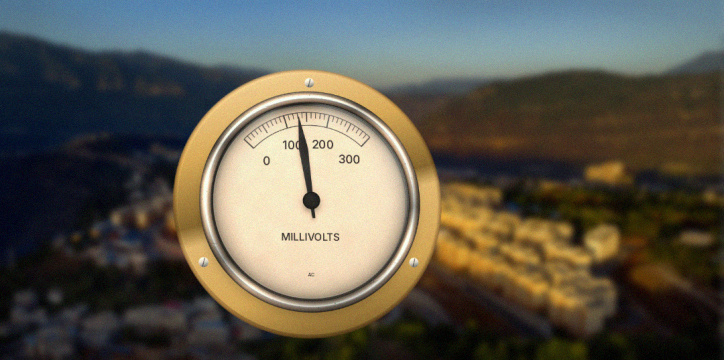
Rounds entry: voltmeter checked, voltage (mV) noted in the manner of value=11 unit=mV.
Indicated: value=130 unit=mV
